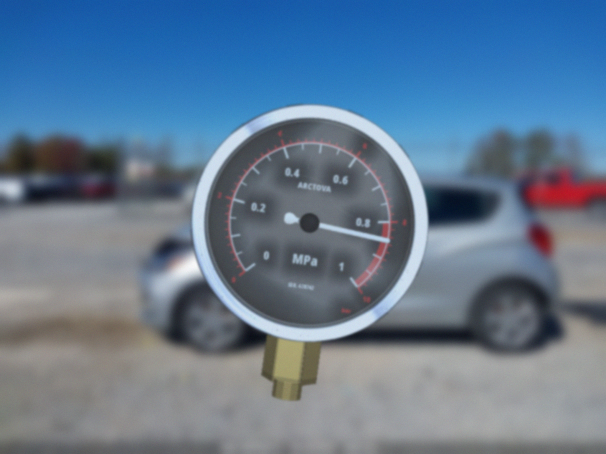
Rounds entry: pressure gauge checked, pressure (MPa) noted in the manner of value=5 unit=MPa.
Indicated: value=0.85 unit=MPa
